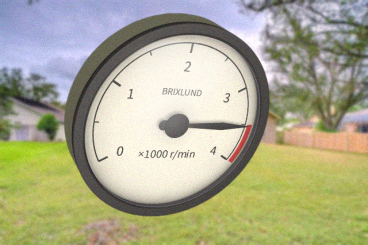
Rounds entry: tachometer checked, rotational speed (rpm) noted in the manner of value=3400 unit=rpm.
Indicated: value=3500 unit=rpm
